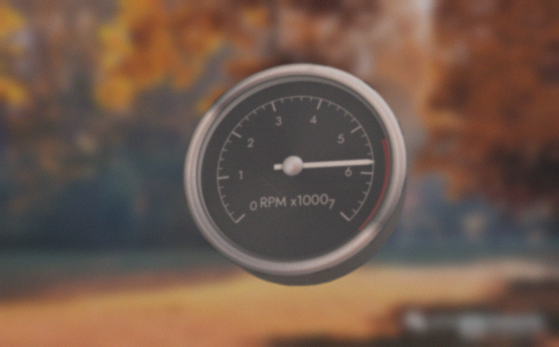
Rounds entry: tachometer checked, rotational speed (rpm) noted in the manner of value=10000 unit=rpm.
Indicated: value=5800 unit=rpm
